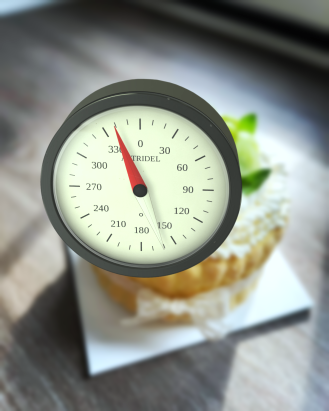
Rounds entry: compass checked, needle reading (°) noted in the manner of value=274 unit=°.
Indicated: value=340 unit=°
